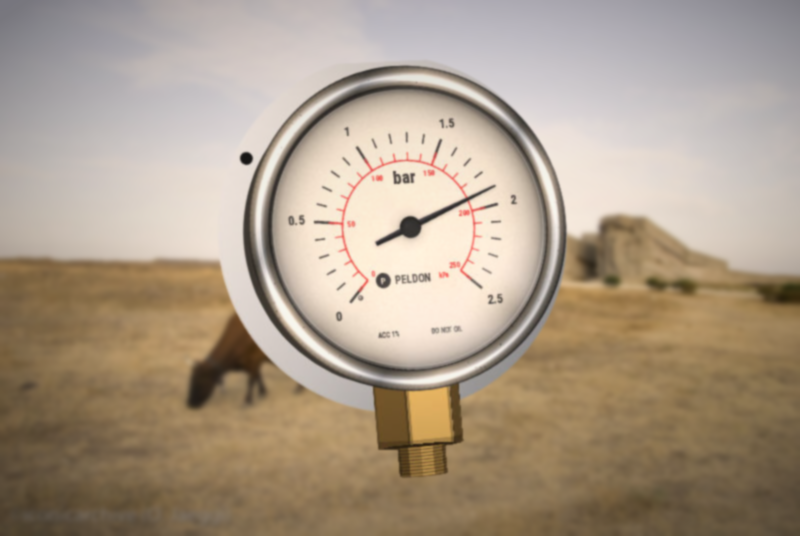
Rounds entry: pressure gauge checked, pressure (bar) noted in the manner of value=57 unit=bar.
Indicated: value=1.9 unit=bar
